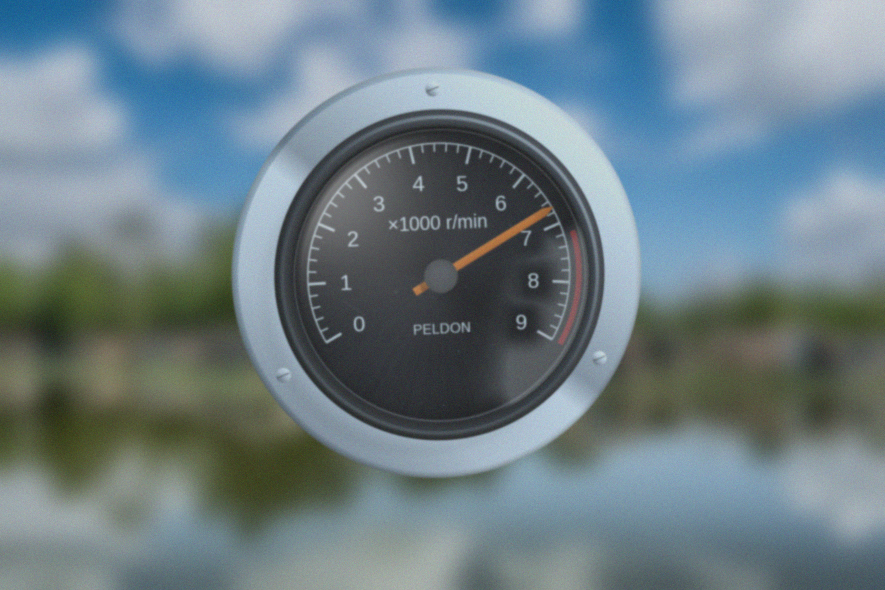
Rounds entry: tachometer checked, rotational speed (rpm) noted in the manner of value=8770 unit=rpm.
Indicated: value=6700 unit=rpm
